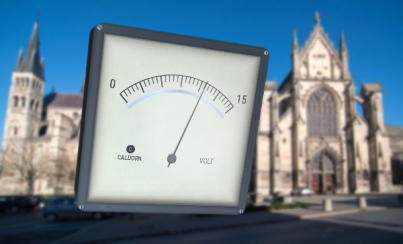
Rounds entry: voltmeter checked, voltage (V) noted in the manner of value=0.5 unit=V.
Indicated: value=10.5 unit=V
